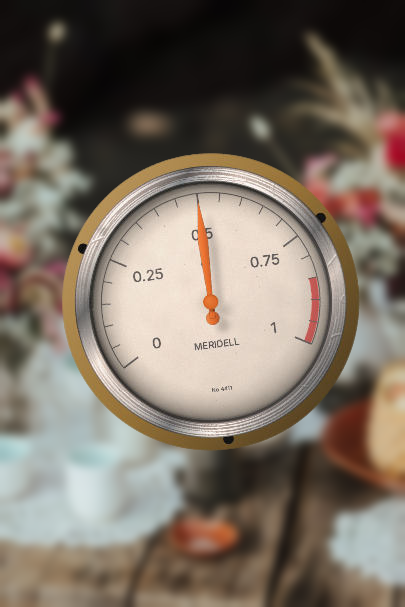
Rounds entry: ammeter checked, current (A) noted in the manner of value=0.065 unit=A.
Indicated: value=0.5 unit=A
